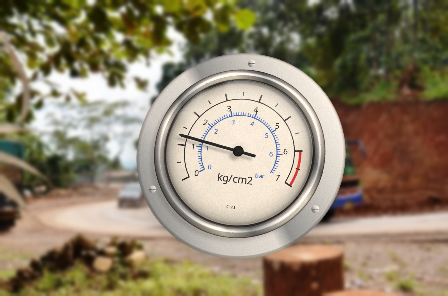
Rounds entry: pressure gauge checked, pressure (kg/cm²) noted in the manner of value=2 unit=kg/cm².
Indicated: value=1.25 unit=kg/cm²
